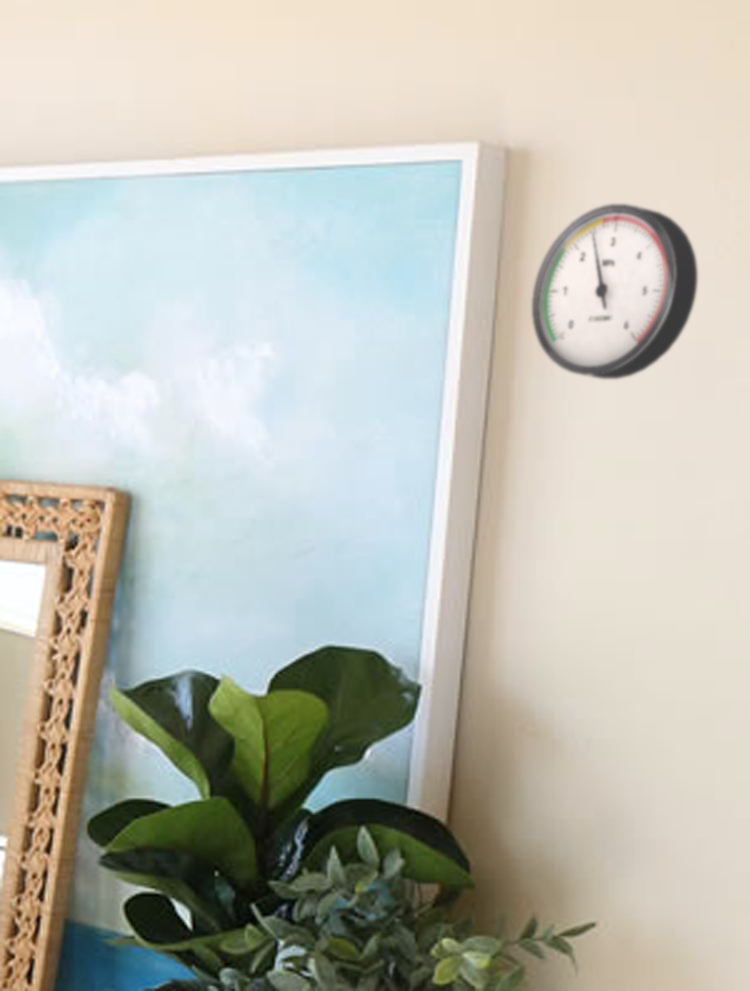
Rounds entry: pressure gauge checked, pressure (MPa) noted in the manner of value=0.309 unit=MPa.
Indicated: value=2.5 unit=MPa
